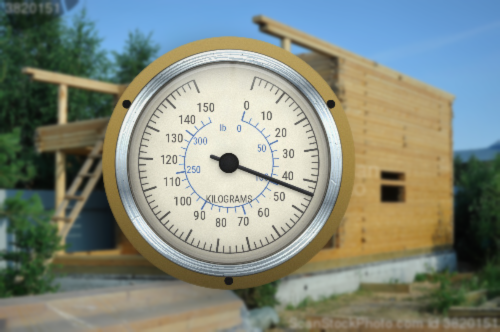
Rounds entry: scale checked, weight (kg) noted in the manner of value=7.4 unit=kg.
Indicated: value=44 unit=kg
